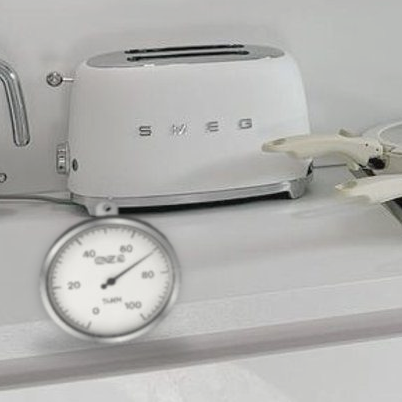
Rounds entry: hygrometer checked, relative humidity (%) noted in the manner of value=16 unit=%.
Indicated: value=70 unit=%
